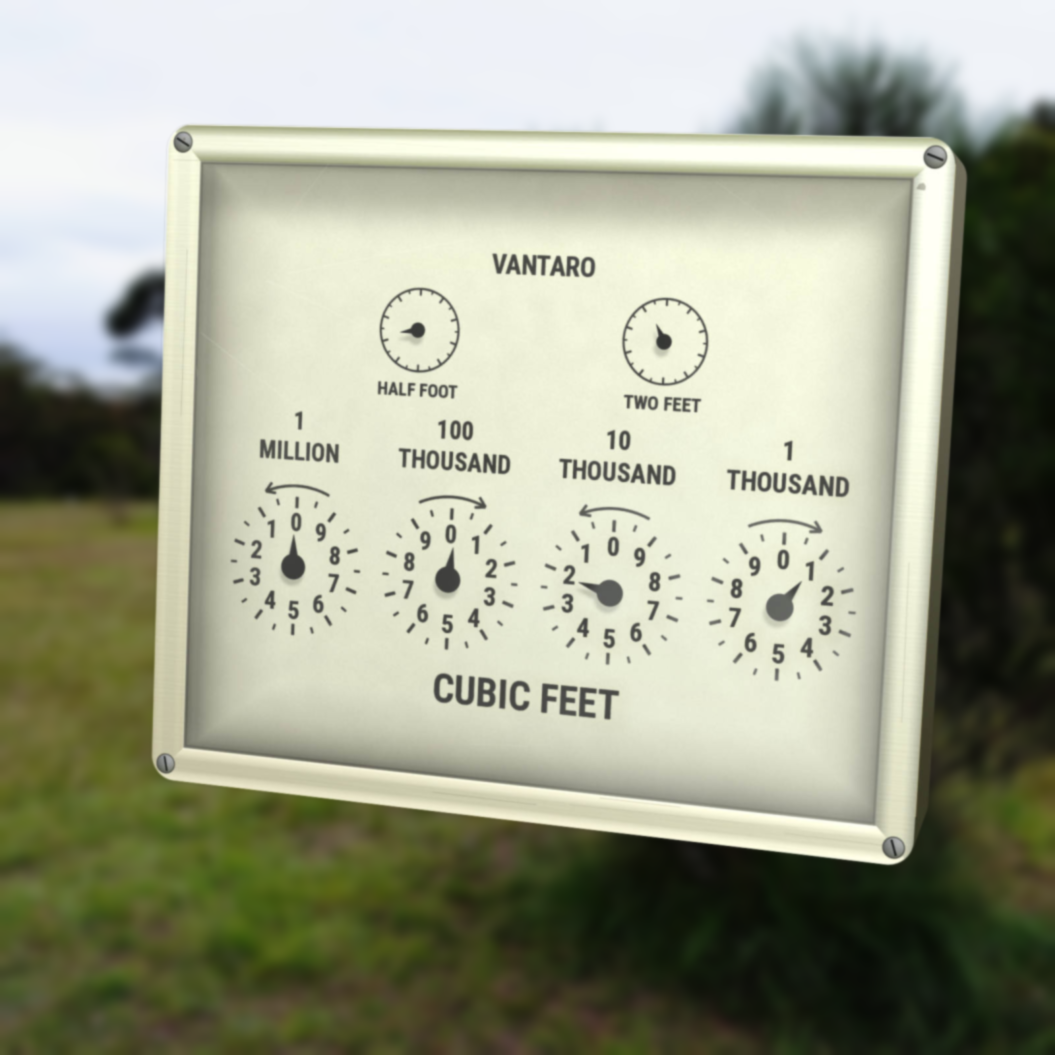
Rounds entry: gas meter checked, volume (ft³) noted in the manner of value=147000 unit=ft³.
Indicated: value=2100 unit=ft³
